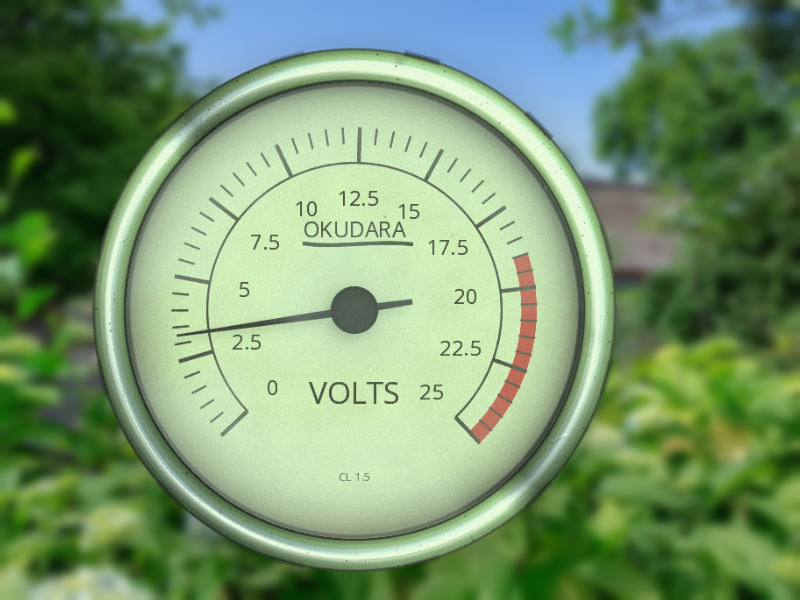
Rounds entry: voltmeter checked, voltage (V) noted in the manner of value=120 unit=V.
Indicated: value=3.25 unit=V
